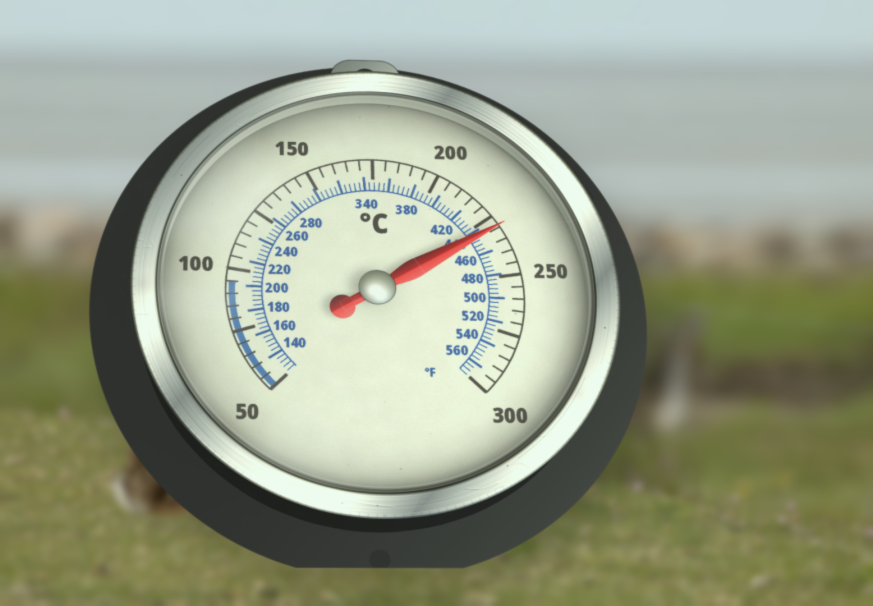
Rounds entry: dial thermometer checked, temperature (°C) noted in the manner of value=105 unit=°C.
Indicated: value=230 unit=°C
